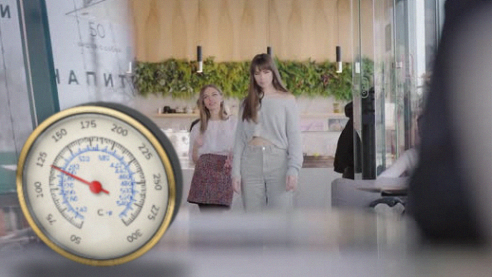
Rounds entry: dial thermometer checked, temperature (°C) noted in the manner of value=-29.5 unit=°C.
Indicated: value=125 unit=°C
